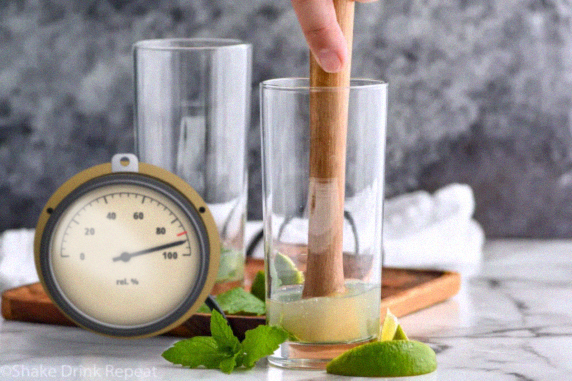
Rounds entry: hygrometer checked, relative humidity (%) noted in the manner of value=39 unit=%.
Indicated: value=92 unit=%
